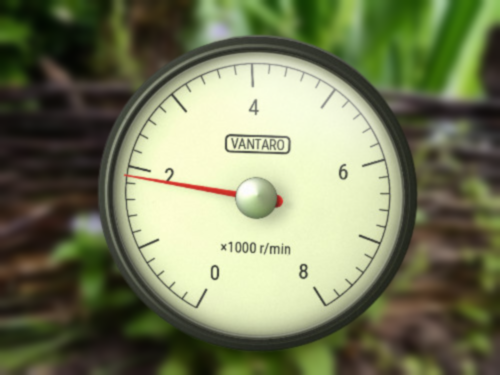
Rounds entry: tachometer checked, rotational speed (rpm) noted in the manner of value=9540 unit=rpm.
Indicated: value=1900 unit=rpm
